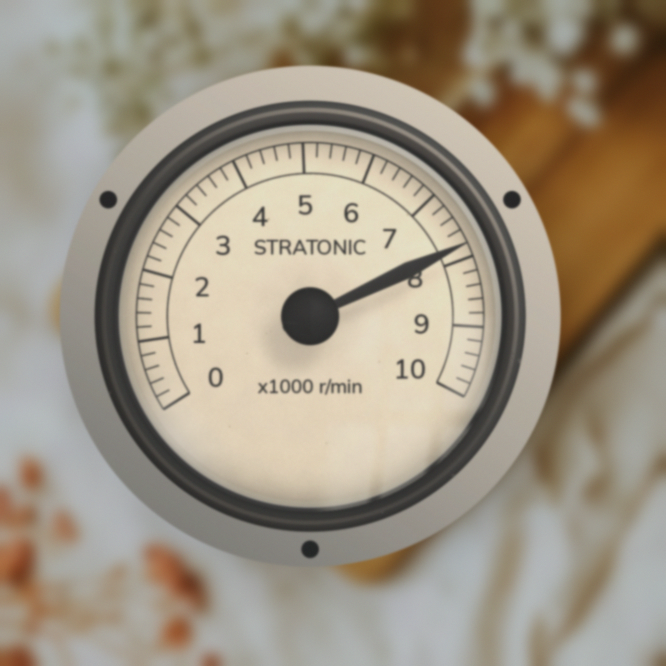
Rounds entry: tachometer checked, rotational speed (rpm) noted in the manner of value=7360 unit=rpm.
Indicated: value=7800 unit=rpm
